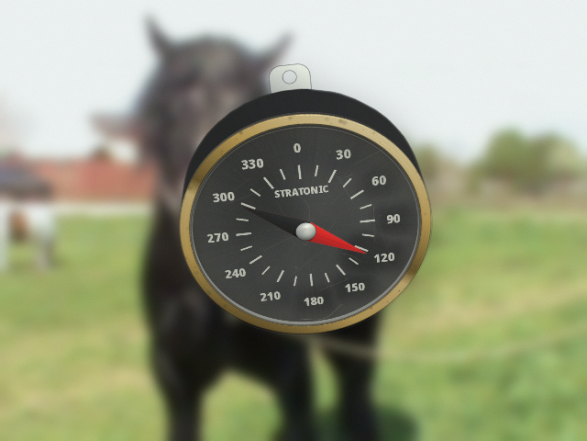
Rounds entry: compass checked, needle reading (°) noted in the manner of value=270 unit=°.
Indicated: value=120 unit=°
